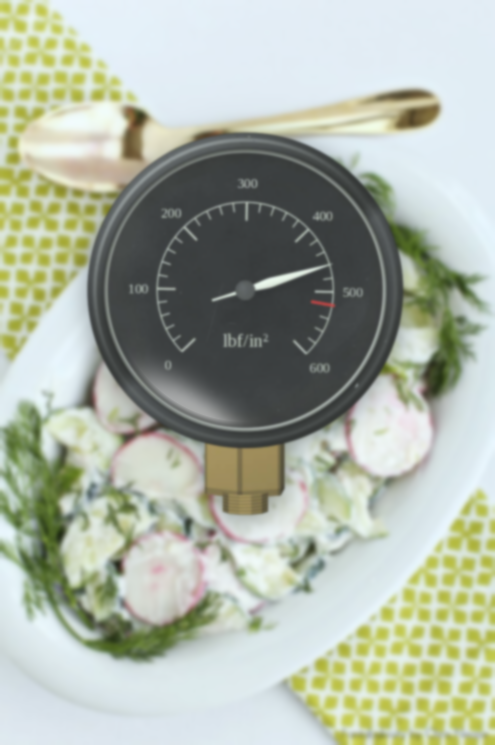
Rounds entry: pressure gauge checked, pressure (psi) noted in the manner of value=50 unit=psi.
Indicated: value=460 unit=psi
